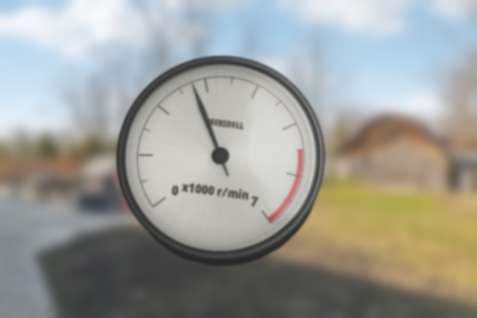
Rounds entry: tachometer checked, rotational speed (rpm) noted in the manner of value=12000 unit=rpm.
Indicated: value=2750 unit=rpm
